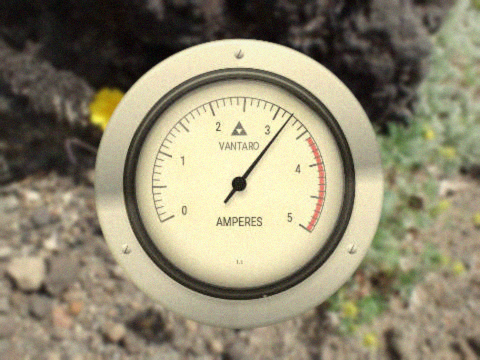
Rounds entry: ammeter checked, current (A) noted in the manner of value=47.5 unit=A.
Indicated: value=3.2 unit=A
